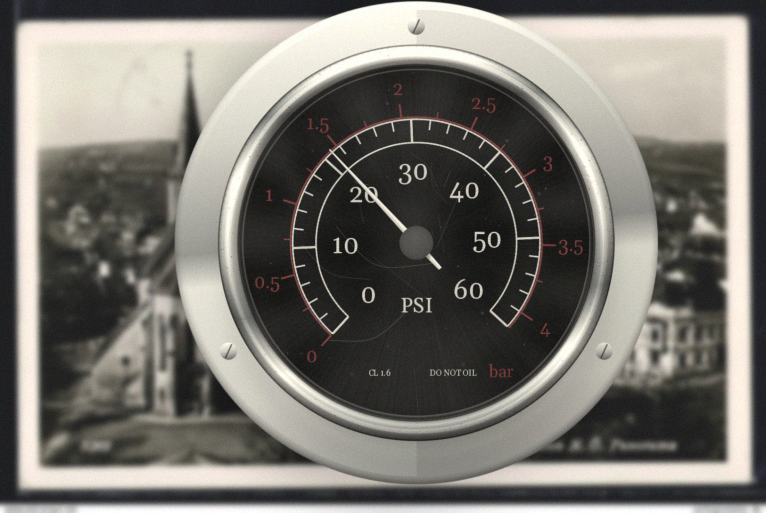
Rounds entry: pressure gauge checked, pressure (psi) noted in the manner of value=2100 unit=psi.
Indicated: value=21 unit=psi
